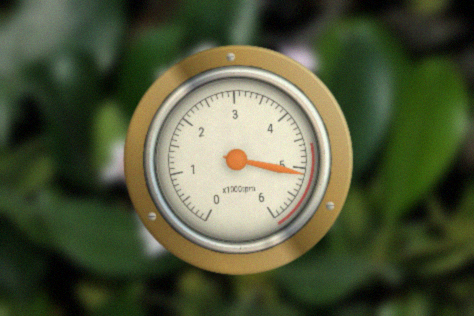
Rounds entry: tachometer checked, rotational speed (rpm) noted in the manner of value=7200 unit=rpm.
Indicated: value=5100 unit=rpm
